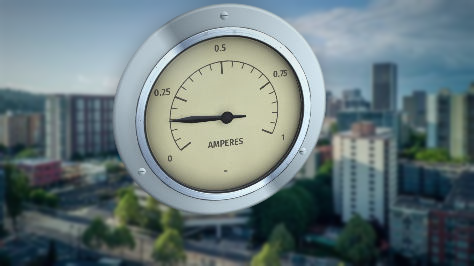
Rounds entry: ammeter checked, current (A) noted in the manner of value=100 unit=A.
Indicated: value=0.15 unit=A
